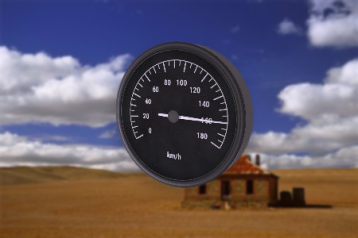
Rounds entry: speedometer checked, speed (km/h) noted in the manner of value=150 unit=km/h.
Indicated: value=160 unit=km/h
